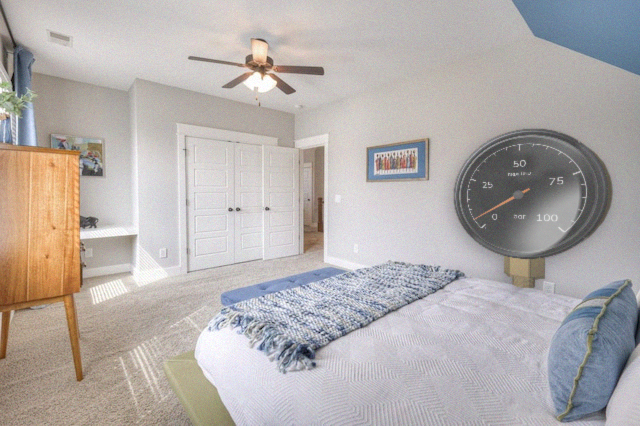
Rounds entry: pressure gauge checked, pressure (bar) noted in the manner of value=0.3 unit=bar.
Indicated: value=5 unit=bar
